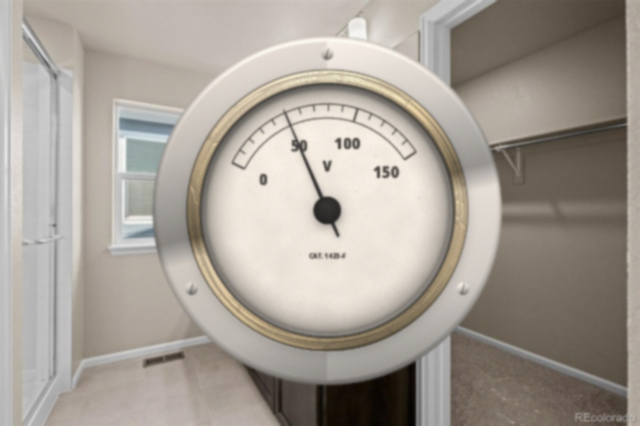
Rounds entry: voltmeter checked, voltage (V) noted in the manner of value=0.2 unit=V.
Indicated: value=50 unit=V
